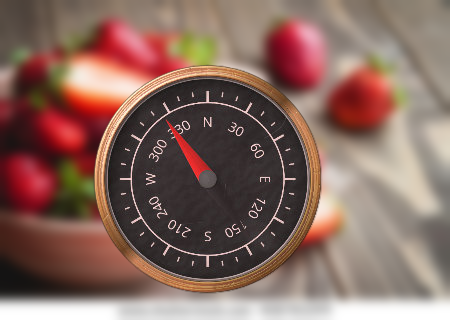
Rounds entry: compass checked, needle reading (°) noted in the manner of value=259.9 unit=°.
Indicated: value=325 unit=°
